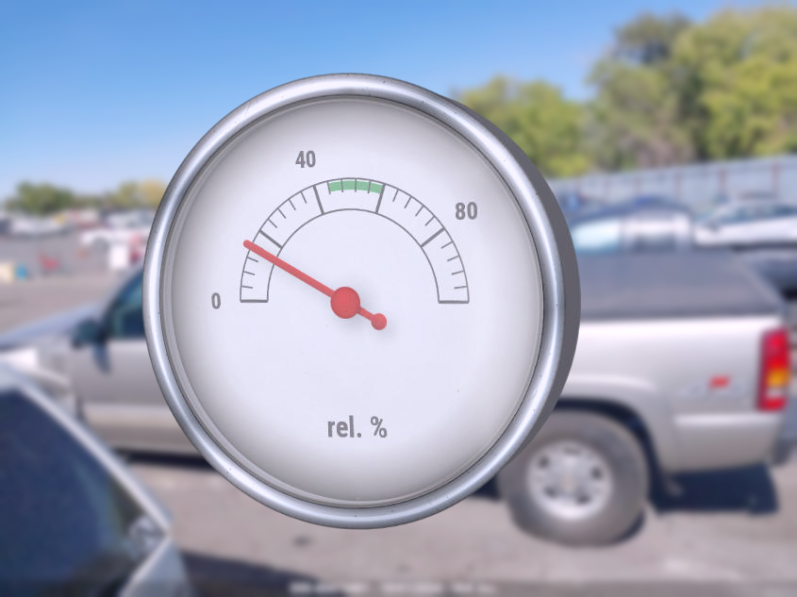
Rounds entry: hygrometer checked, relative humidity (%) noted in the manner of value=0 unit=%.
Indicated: value=16 unit=%
